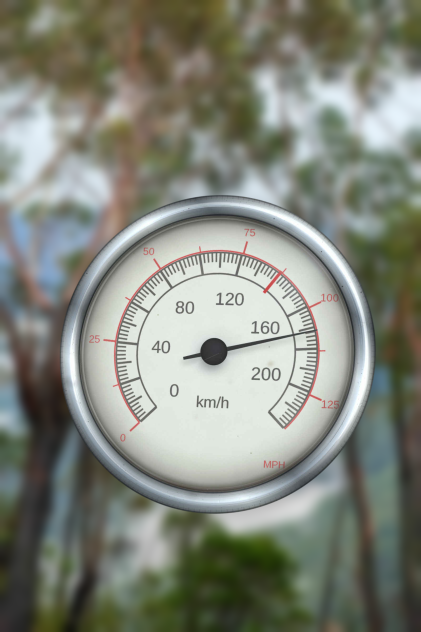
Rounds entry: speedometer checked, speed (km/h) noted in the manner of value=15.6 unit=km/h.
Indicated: value=172 unit=km/h
